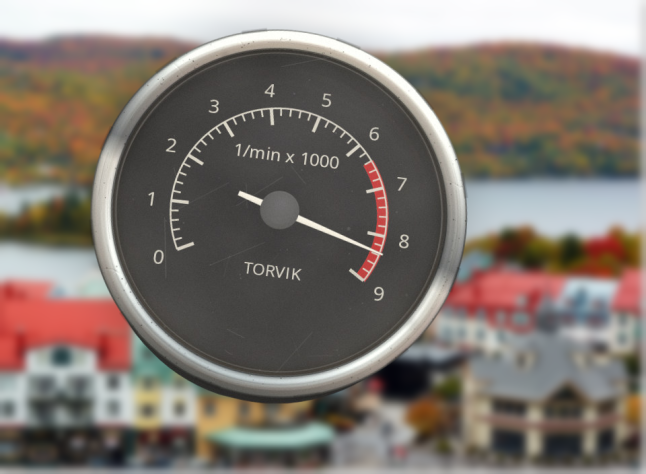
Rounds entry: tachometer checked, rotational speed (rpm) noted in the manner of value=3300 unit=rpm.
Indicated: value=8400 unit=rpm
